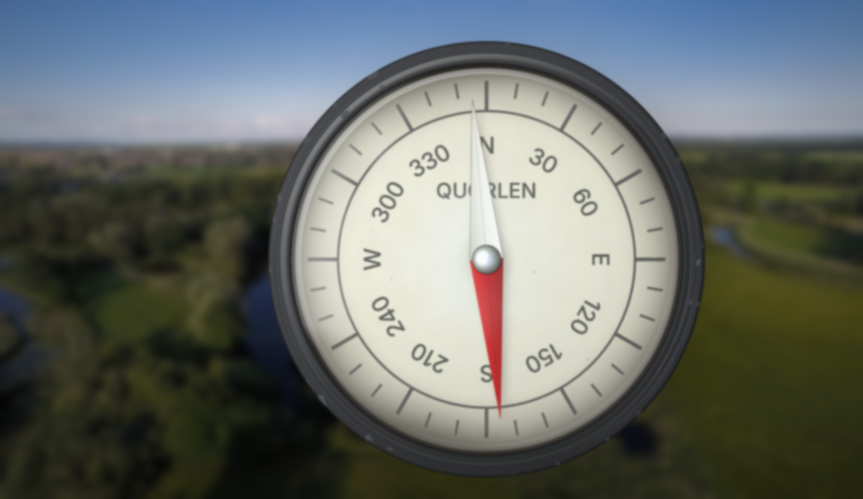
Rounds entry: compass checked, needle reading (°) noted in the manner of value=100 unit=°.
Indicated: value=175 unit=°
